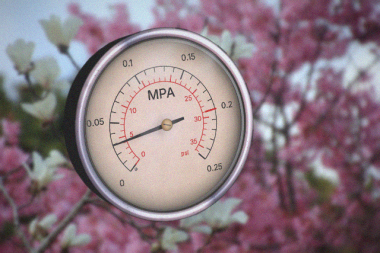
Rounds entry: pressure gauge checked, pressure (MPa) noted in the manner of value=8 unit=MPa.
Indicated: value=0.03 unit=MPa
